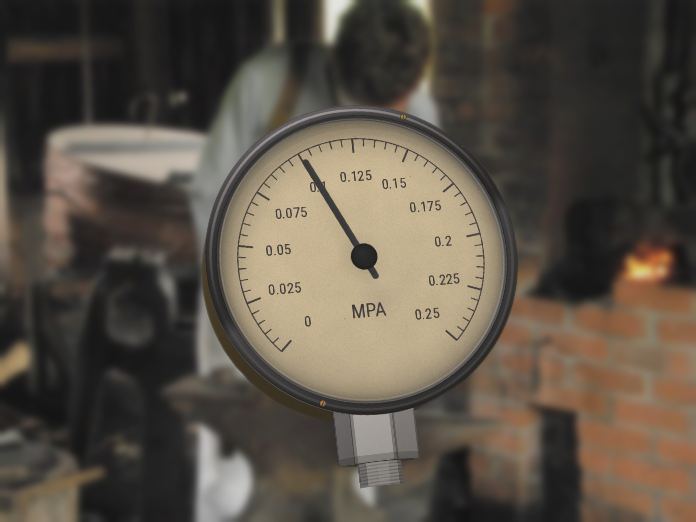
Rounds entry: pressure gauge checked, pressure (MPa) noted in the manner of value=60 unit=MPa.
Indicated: value=0.1 unit=MPa
